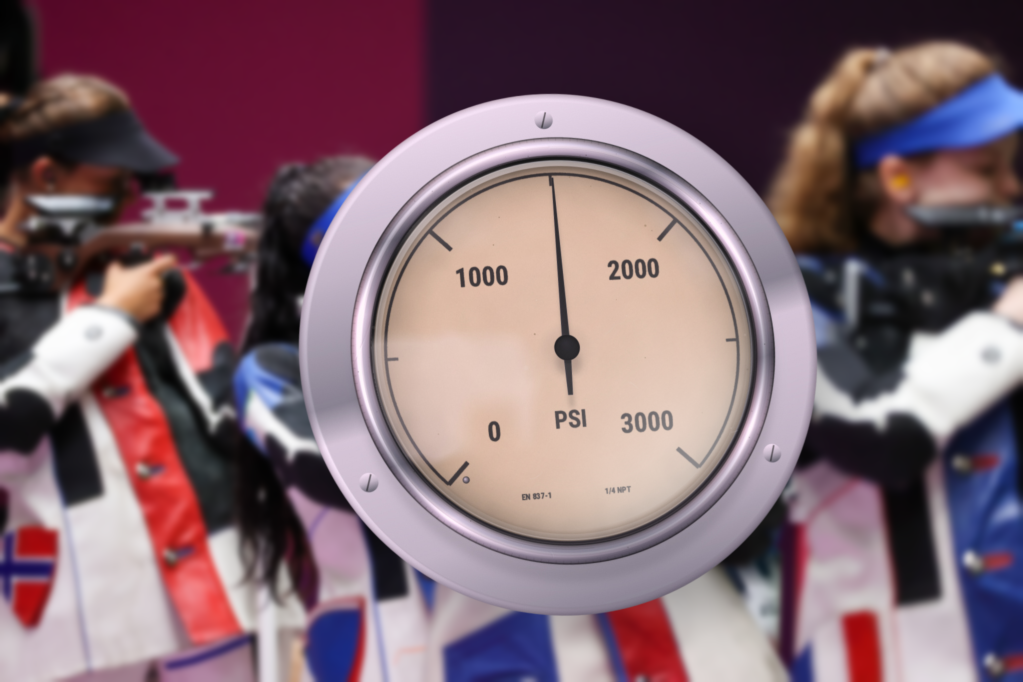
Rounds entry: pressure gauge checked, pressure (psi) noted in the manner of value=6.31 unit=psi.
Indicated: value=1500 unit=psi
